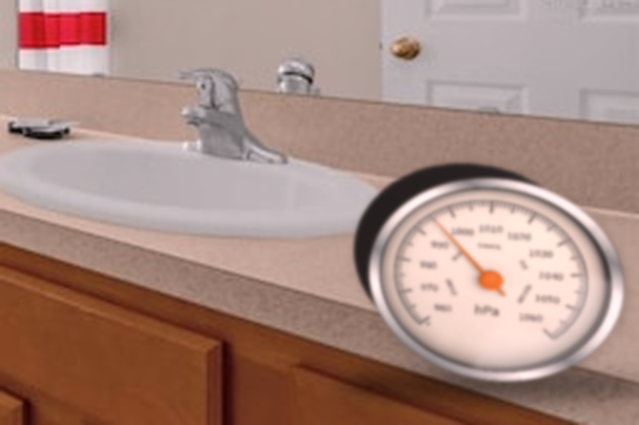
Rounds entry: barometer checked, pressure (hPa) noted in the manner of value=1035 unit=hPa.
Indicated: value=995 unit=hPa
